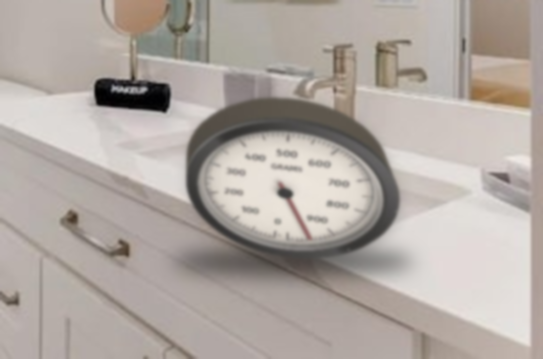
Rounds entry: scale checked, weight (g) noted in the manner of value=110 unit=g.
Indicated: value=950 unit=g
